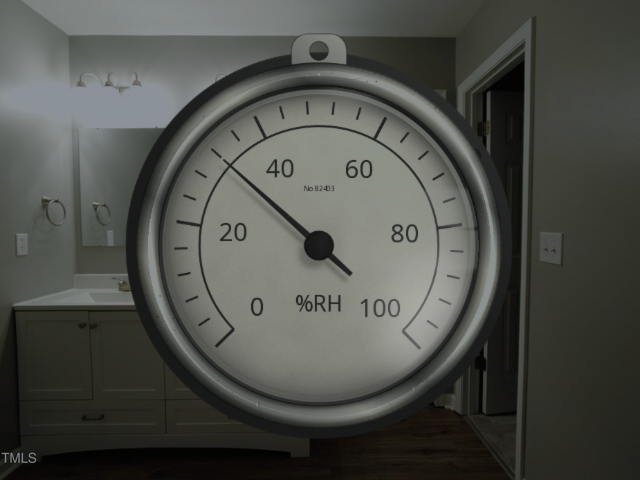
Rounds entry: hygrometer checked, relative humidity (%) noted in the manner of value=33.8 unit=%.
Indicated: value=32 unit=%
